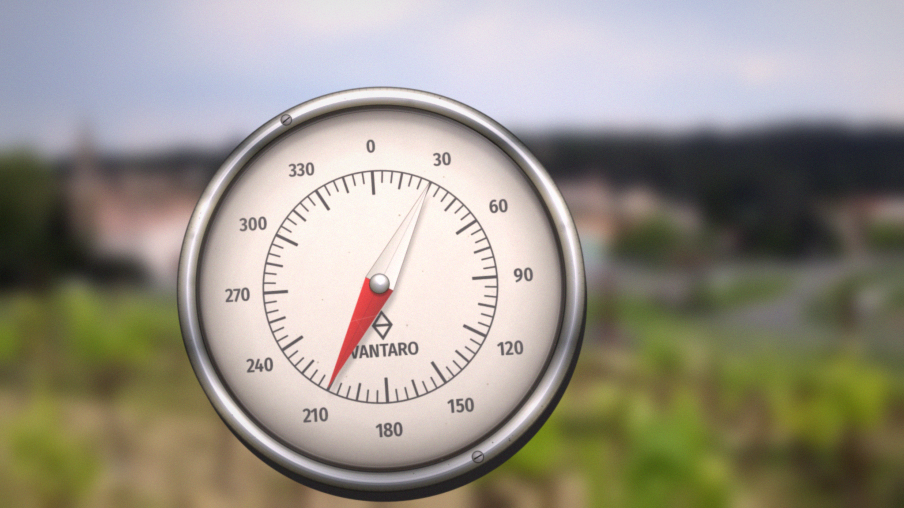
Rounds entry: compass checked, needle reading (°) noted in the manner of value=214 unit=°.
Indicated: value=210 unit=°
